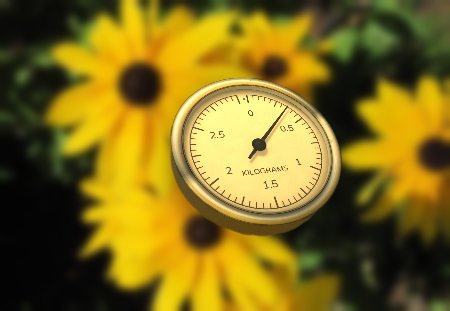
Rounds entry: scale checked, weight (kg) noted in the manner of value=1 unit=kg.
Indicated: value=0.35 unit=kg
